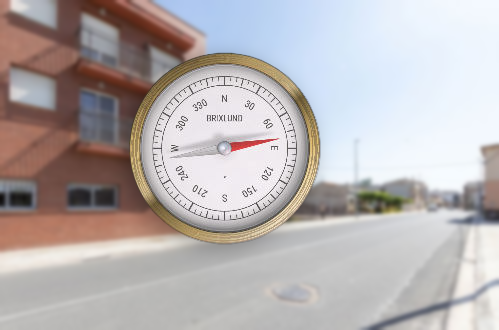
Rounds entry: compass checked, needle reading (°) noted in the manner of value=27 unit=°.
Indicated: value=80 unit=°
